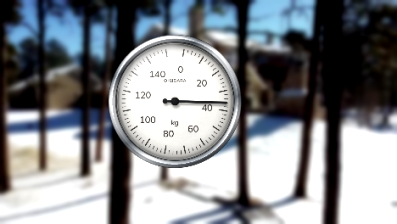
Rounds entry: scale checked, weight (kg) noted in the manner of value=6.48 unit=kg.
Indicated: value=36 unit=kg
